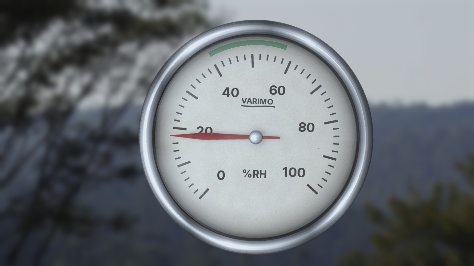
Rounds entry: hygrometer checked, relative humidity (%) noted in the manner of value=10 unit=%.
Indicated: value=18 unit=%
